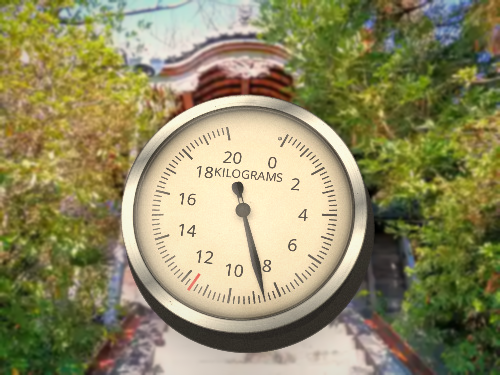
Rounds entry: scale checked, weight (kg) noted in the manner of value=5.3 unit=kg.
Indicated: value=8.6 unit=kg
